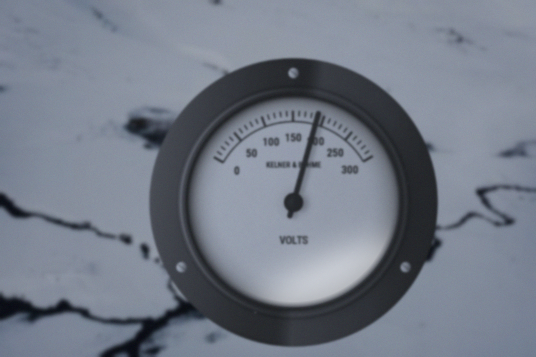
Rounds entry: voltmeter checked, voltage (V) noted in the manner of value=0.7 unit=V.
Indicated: value=190 unit=V
